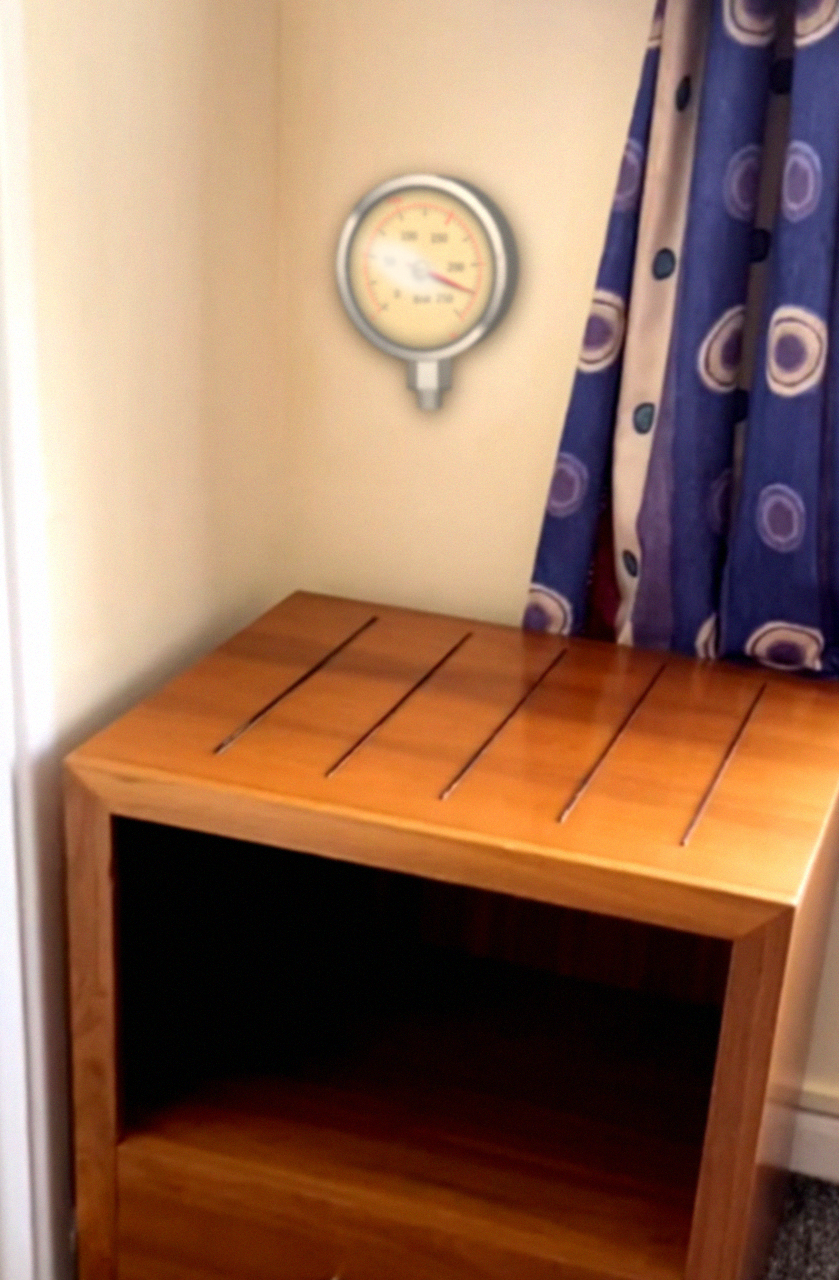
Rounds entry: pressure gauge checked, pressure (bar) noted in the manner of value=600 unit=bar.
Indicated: value=225 unit=bar
